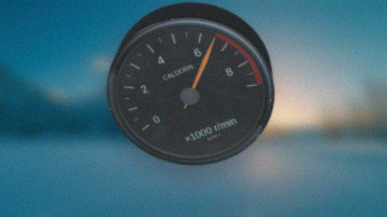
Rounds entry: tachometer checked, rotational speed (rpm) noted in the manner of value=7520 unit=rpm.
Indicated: value=6500 unit=rpm
